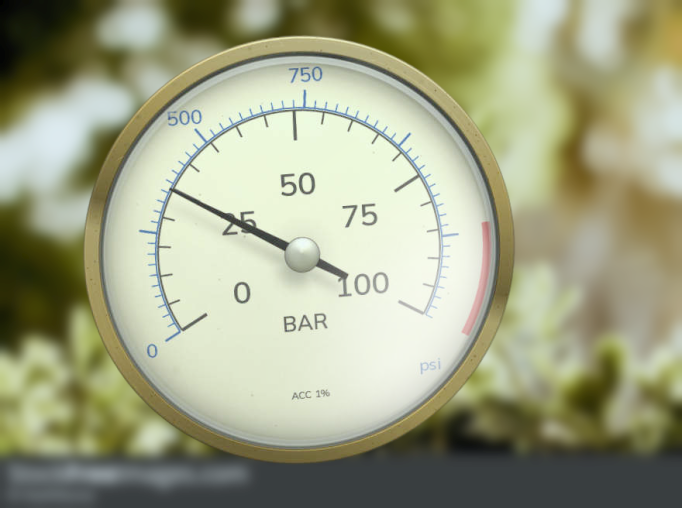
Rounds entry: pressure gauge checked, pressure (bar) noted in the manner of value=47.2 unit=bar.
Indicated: value=25 unit=bar
